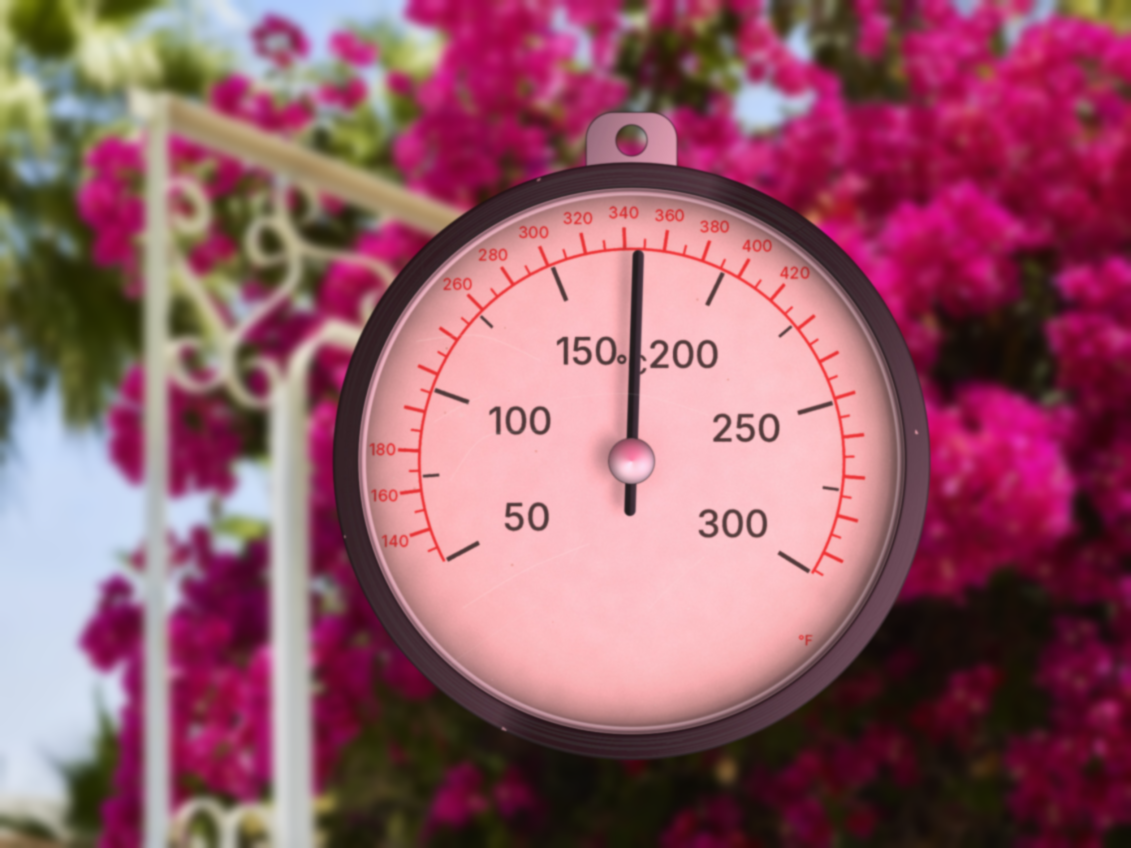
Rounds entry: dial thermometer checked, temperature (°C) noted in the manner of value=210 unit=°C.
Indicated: value=175 unit=°C
